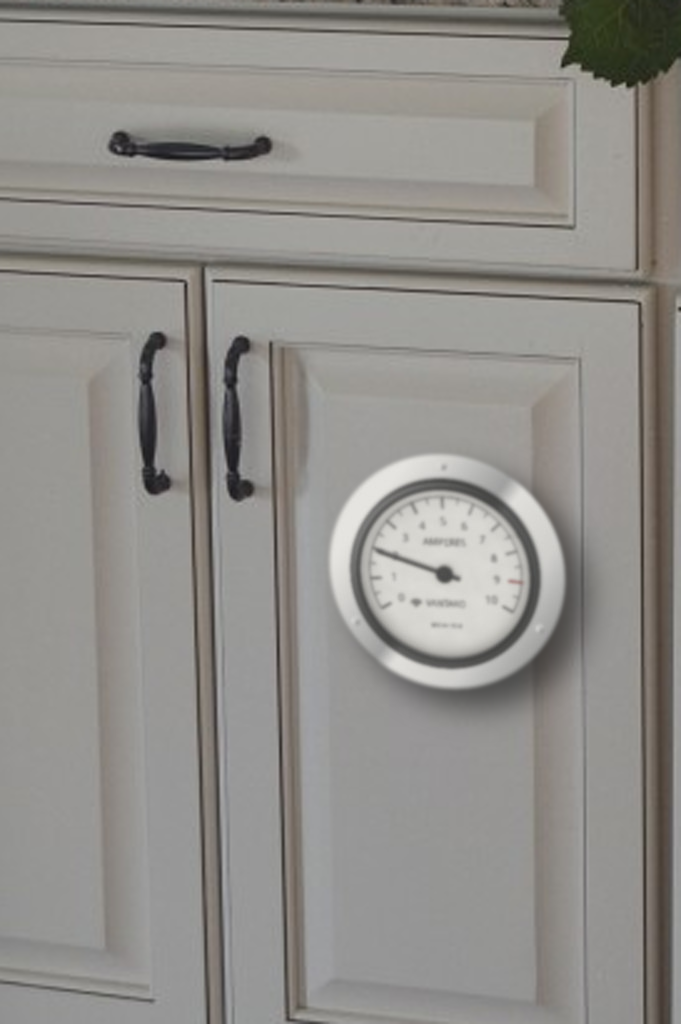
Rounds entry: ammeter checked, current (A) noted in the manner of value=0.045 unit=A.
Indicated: value=2 unit=A
